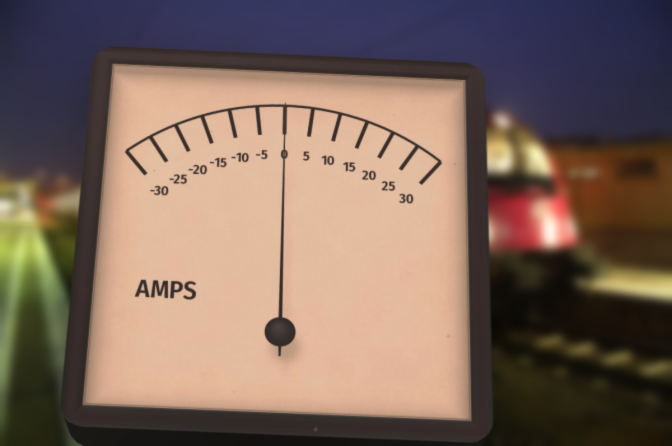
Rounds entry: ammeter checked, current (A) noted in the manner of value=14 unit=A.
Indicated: value=0 unit=A
